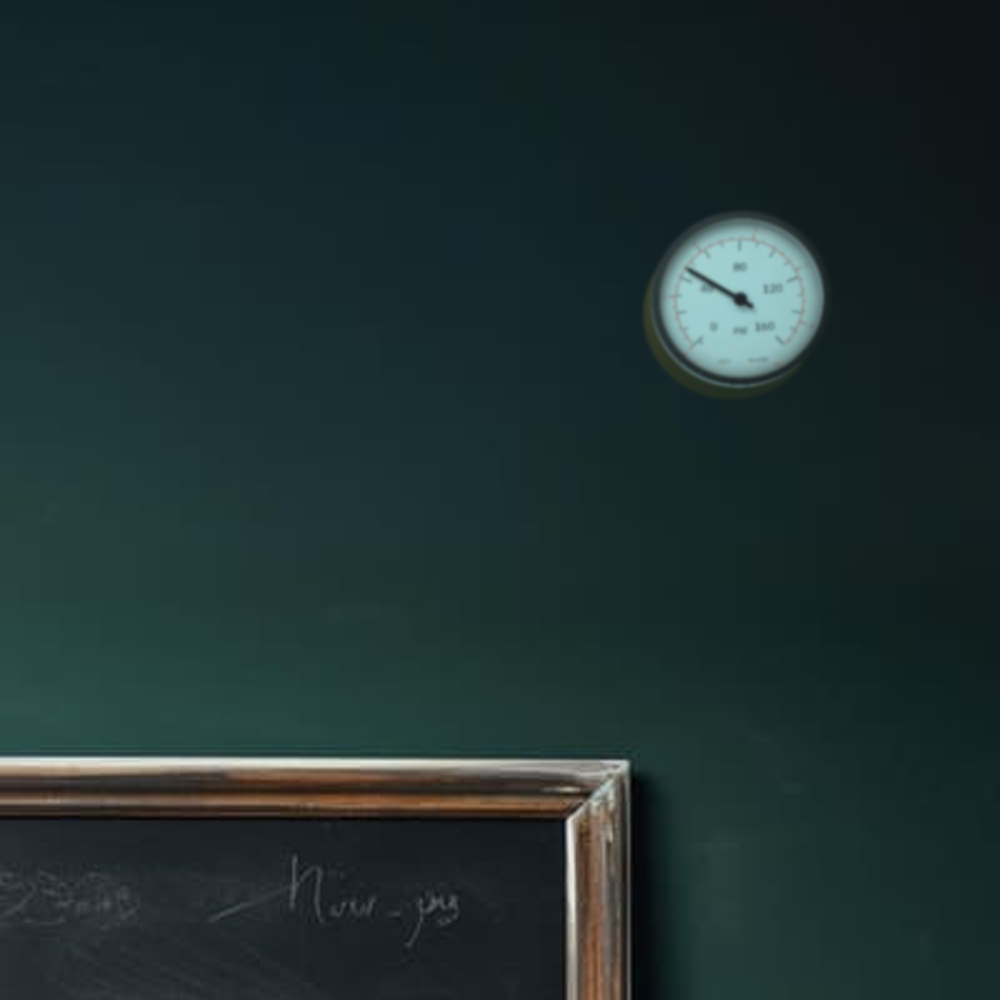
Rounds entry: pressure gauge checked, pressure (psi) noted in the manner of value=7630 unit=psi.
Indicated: value=45 unit=psi
